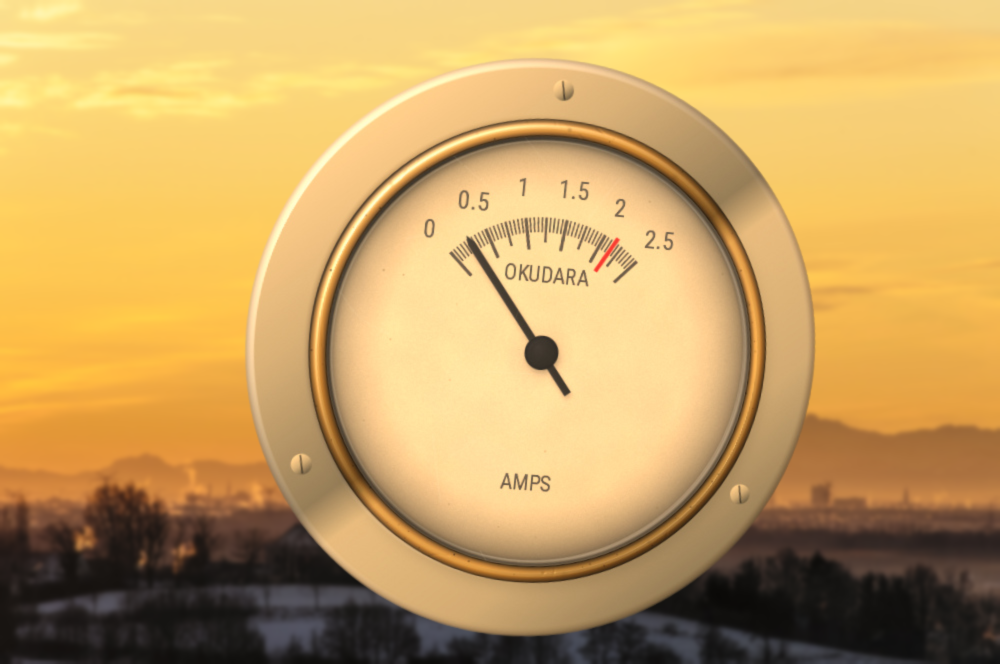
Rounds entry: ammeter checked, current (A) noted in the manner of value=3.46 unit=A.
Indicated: value=0.25 unit=A
